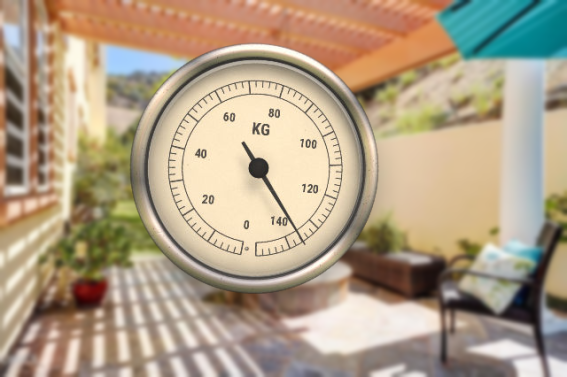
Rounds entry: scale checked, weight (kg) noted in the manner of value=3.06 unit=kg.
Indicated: value=136 unit=kg
